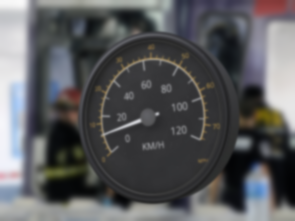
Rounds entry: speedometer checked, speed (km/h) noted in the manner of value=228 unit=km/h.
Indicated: value=10 unit=km/h
